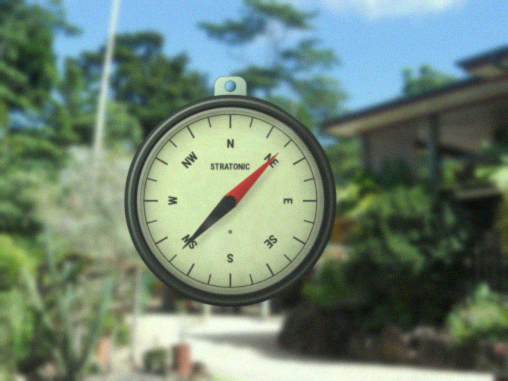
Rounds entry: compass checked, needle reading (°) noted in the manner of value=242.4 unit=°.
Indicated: value=45 unit=°
